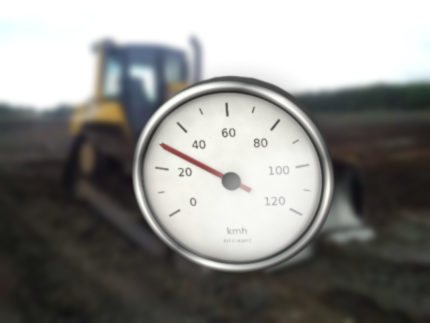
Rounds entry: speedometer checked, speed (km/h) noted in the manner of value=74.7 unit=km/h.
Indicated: value=30 unit=km/h
